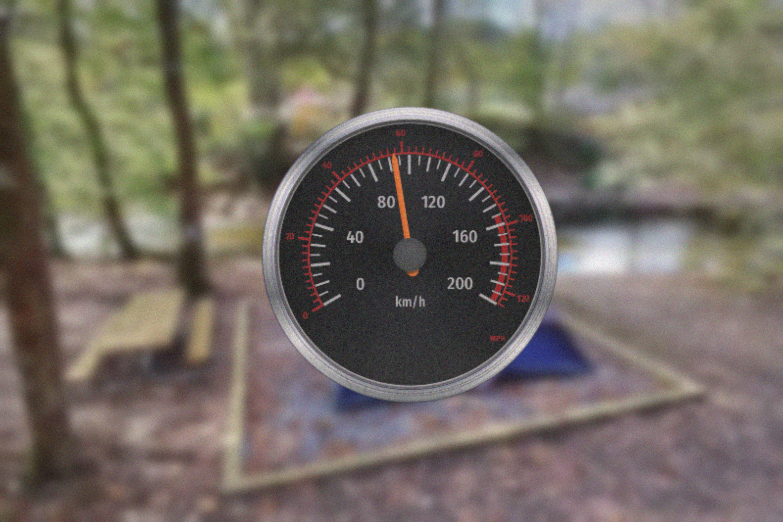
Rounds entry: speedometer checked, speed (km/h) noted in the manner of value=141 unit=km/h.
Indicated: value=92.5 unit=km/h
